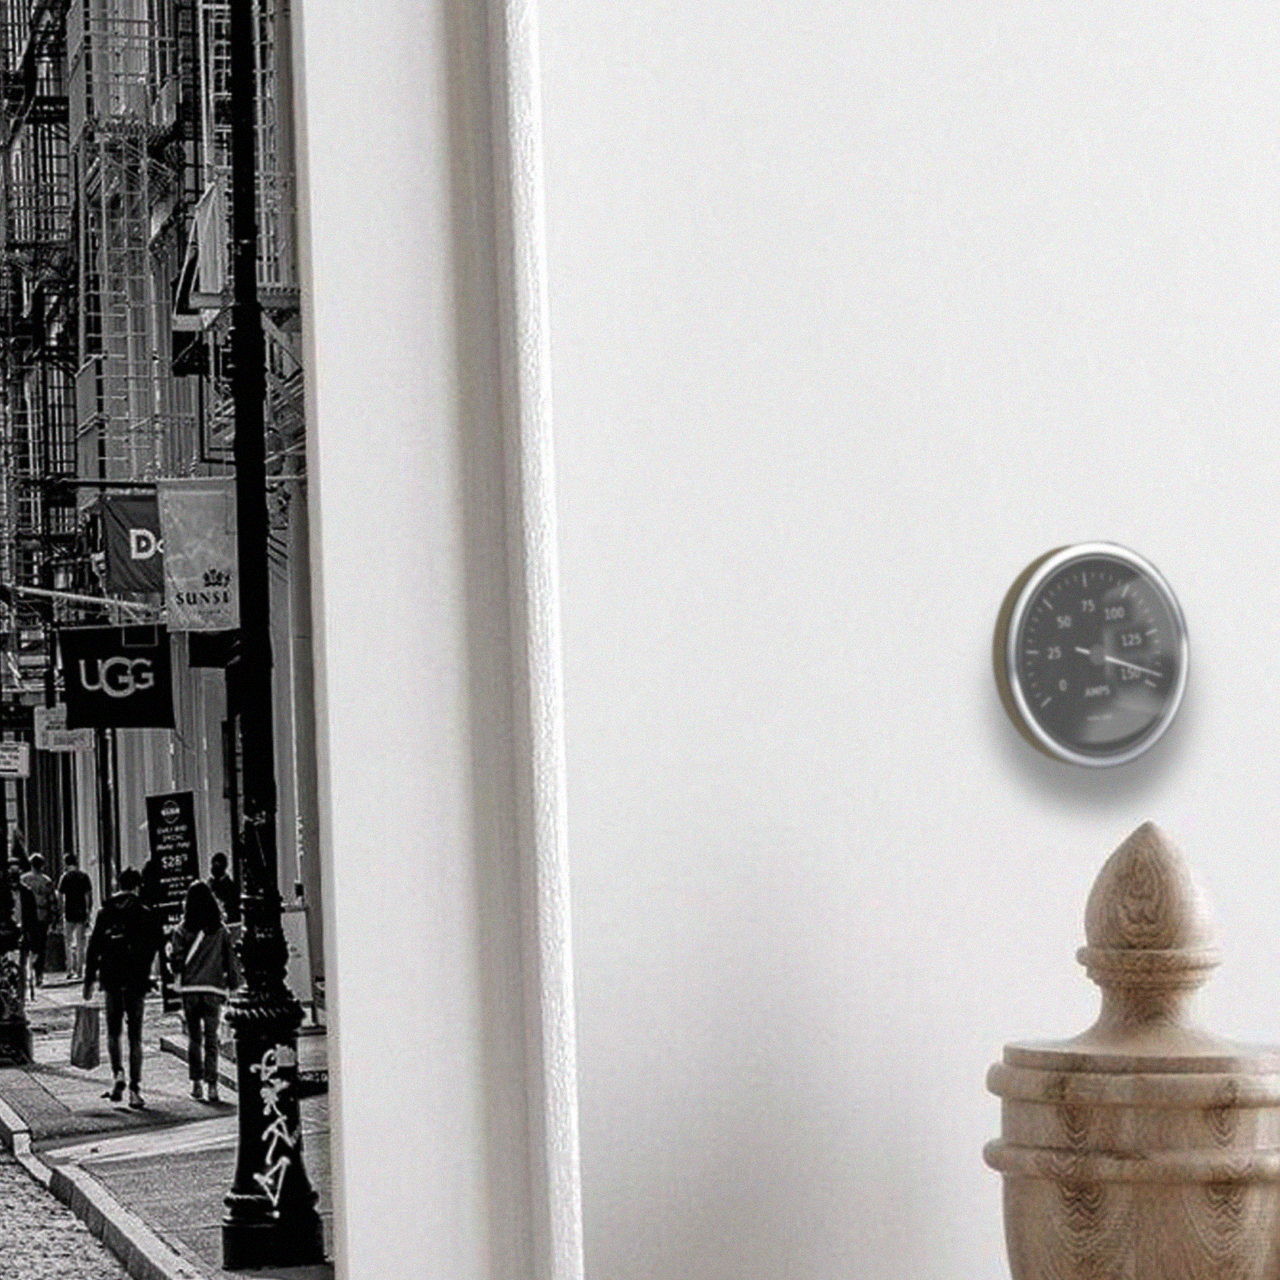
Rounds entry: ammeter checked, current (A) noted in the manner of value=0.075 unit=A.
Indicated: value=145 unit=A
